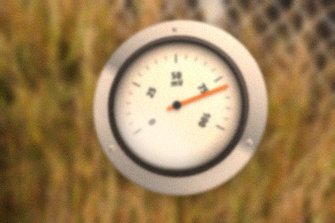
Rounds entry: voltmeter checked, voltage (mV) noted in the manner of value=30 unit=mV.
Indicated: value=80 unit=mV
